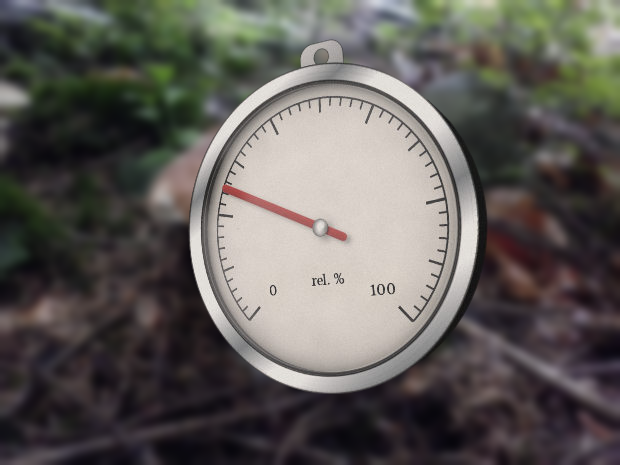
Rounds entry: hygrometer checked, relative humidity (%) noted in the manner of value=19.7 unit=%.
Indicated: value=25 unit=%
